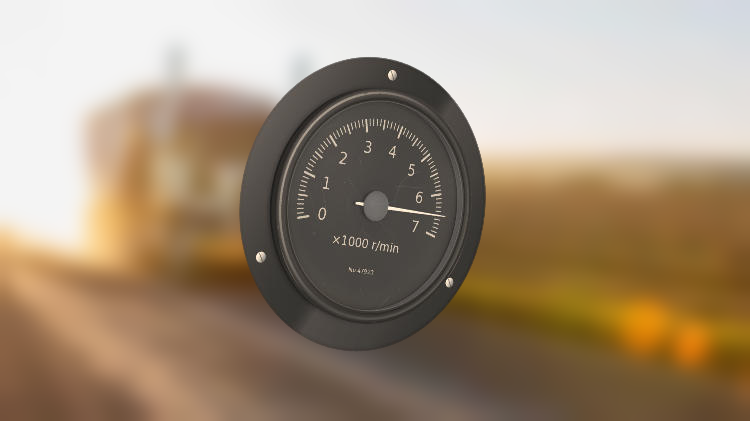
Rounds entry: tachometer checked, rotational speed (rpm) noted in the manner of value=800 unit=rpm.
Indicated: value=6500 unit=rpm
